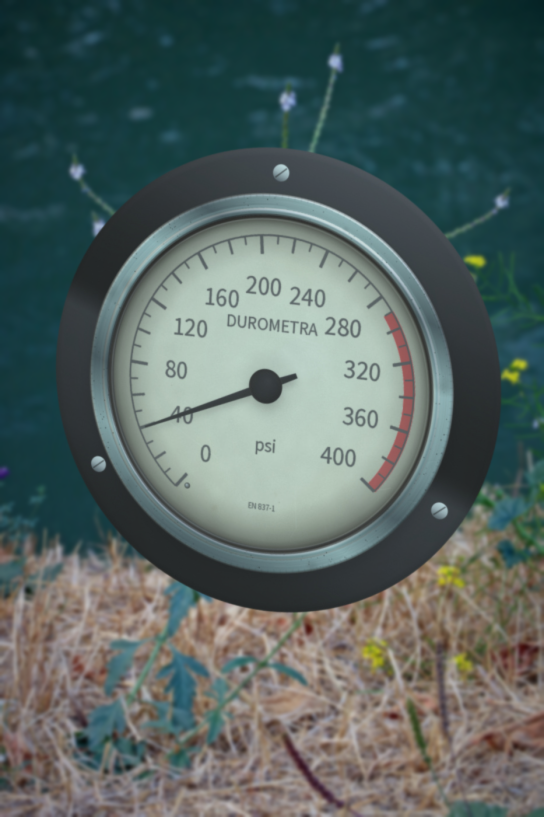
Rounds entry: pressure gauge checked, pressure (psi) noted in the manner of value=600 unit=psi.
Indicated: value=40 unit=psi
